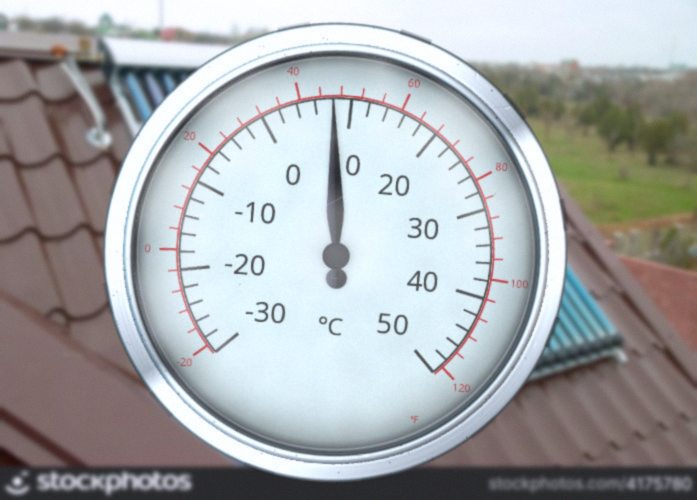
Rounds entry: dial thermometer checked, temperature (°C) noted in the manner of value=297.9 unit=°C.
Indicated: value=8 unit=°C
